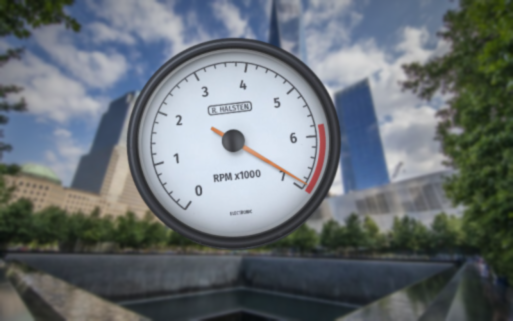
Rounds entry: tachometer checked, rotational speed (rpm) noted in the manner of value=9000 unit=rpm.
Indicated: value=6900 unit=rpm
